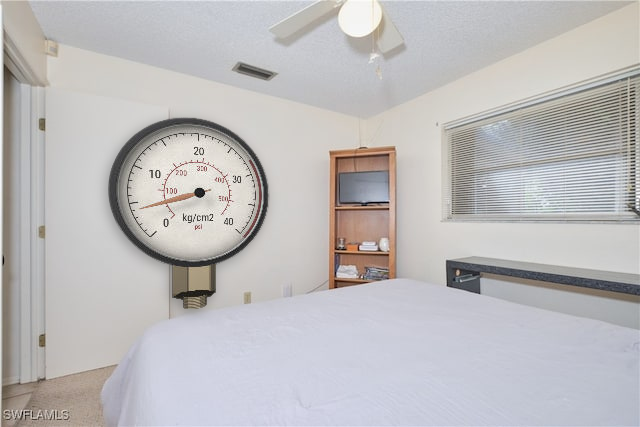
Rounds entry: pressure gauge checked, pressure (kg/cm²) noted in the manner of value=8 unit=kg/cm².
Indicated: value=4 unit=kg/cm²
